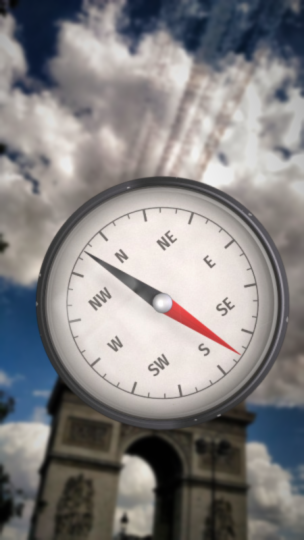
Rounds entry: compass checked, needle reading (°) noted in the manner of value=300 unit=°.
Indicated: value=165 unit=°
